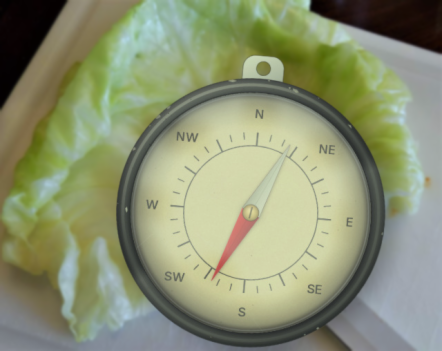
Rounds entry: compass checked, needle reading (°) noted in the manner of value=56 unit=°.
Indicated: value=205 unit=°
